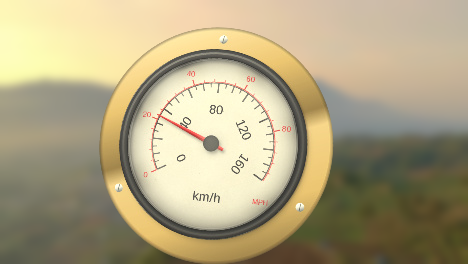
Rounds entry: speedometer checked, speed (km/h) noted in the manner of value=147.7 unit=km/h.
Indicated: value=35 unit=km/h
